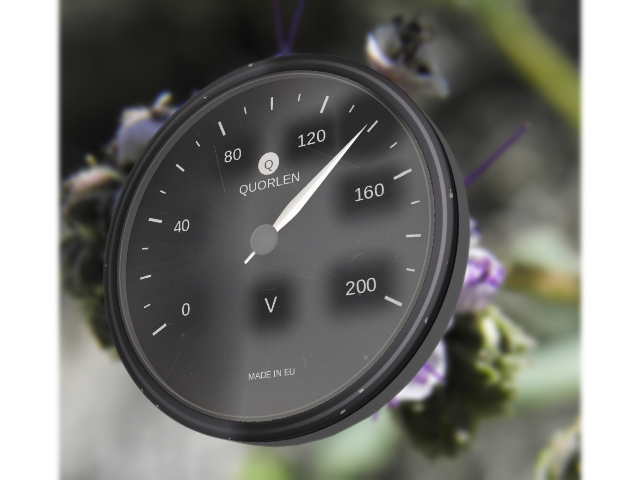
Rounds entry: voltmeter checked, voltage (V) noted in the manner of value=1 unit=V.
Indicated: value=140 unit=V
